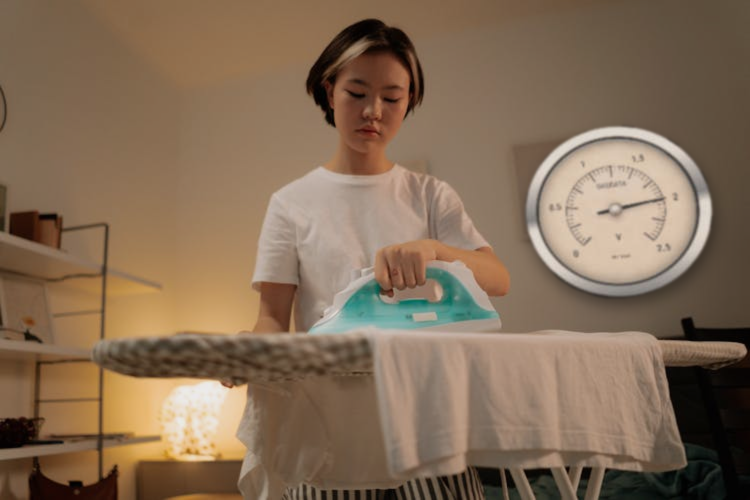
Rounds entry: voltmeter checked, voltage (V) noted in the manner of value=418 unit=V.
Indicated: value=2 unit=V
